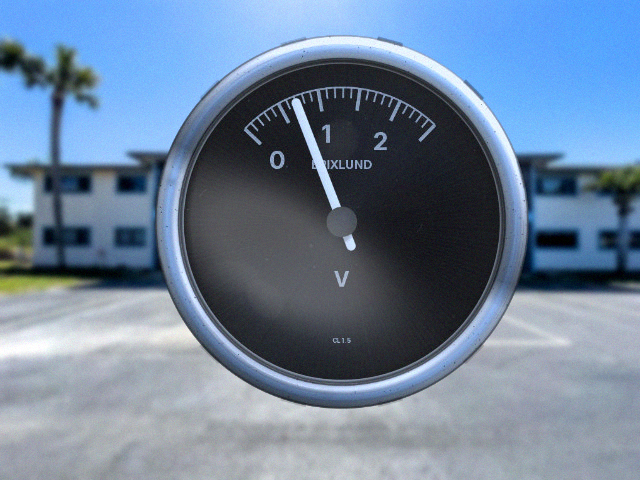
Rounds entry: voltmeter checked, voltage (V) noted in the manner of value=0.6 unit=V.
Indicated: value=0.7 unit=V
